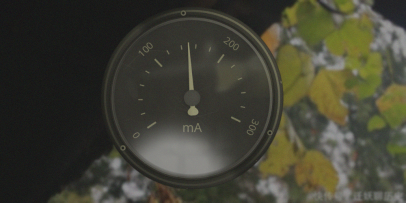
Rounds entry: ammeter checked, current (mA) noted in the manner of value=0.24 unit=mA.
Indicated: value=150 unit=mA
